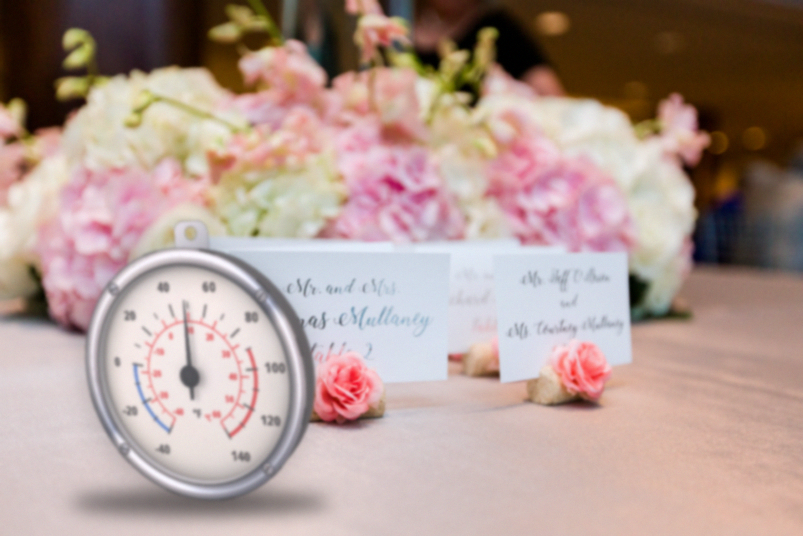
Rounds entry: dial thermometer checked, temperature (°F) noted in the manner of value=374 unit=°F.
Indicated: value=50 unit=°F
